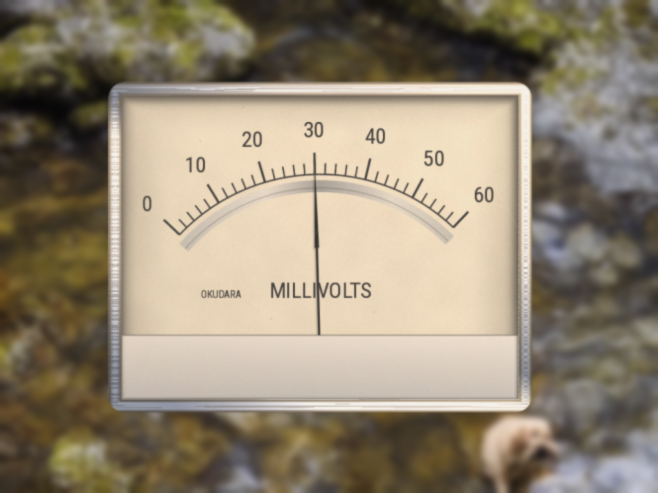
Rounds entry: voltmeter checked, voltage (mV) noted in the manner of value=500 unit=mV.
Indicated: value=30 unit=mV
